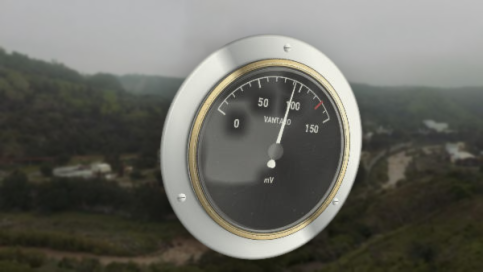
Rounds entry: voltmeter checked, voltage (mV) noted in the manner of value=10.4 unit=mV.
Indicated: value=90 unit=mV
